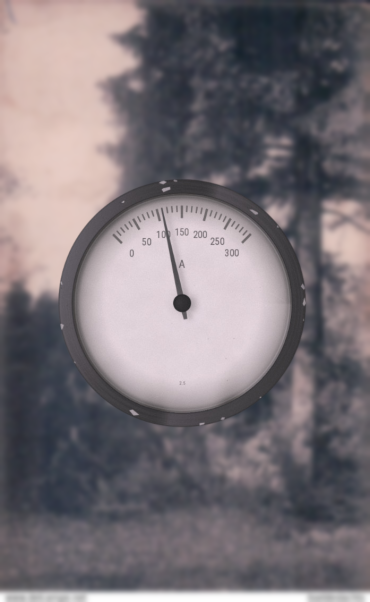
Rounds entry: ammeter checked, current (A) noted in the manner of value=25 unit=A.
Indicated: value=110 unit=A
